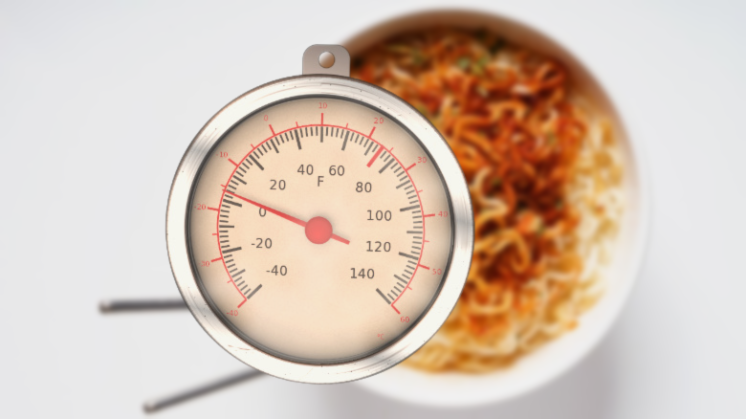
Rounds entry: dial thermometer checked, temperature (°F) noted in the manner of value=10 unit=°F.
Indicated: value=4 unit=°F
